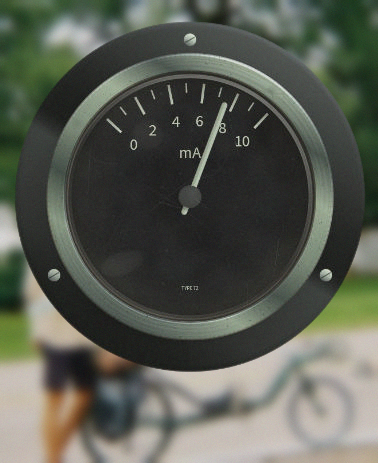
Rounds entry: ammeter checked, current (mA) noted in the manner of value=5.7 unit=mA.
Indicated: value=7.5 unit=mA
